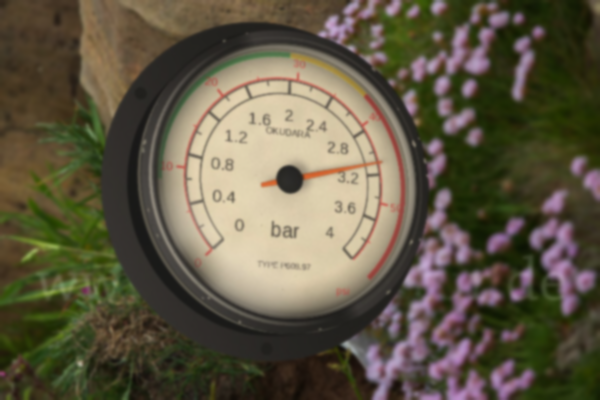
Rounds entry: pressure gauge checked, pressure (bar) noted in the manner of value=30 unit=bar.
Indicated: value=3.1 unit=bar
